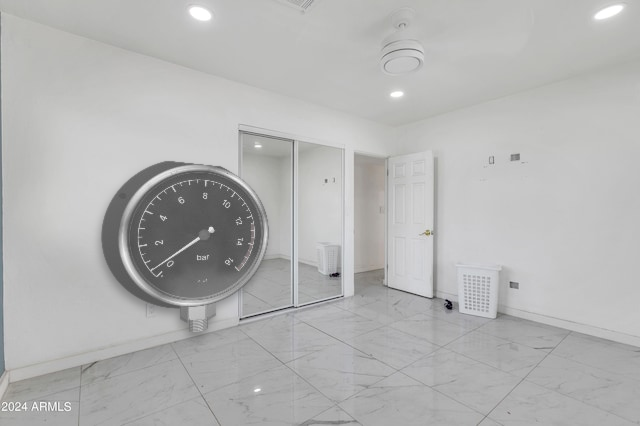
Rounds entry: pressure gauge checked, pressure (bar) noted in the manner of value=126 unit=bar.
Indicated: value=0.5 unit=bar
